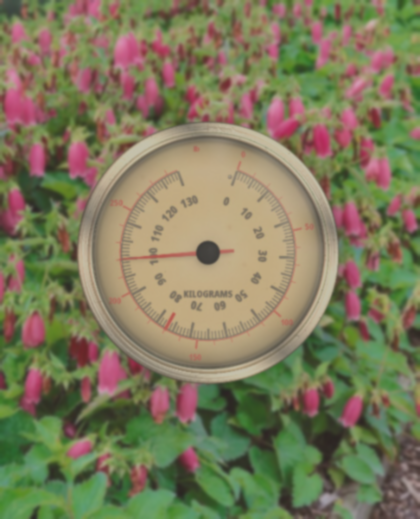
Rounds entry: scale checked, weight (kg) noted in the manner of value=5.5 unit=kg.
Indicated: value=100 unit=kg
